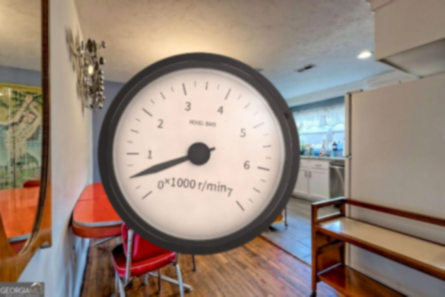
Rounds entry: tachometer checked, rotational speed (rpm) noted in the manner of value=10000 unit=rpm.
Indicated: value=500 unit=rpm
